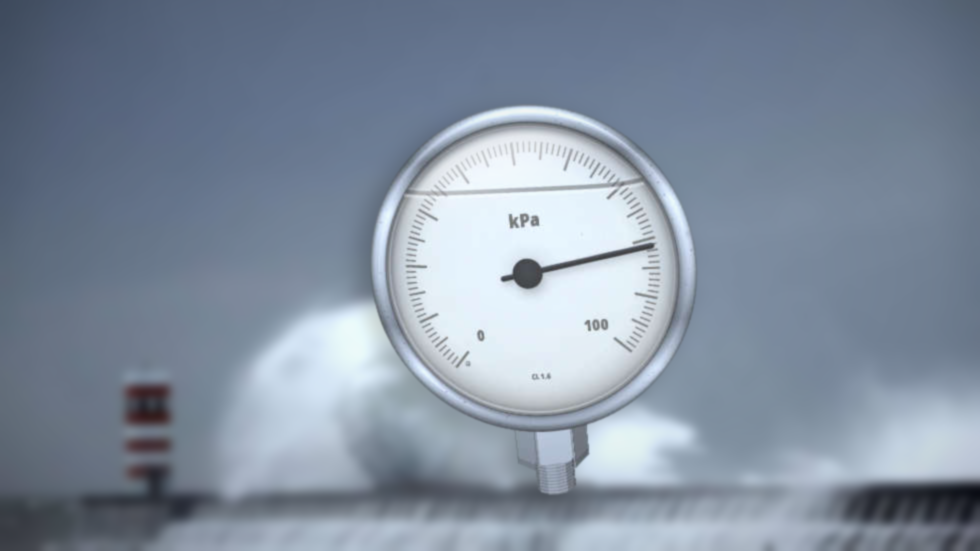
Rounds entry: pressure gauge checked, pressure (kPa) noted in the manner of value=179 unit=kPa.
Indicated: value=81 unit=kPa
